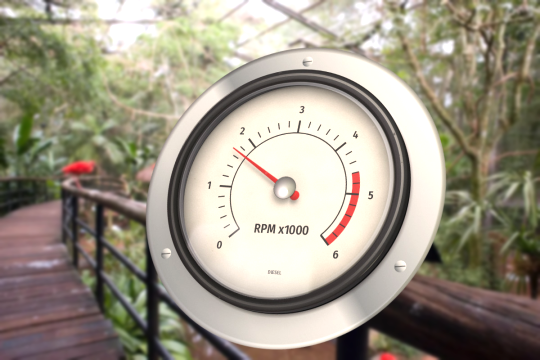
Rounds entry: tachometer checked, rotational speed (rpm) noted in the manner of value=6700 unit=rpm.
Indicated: value=1700 unit=rpm
